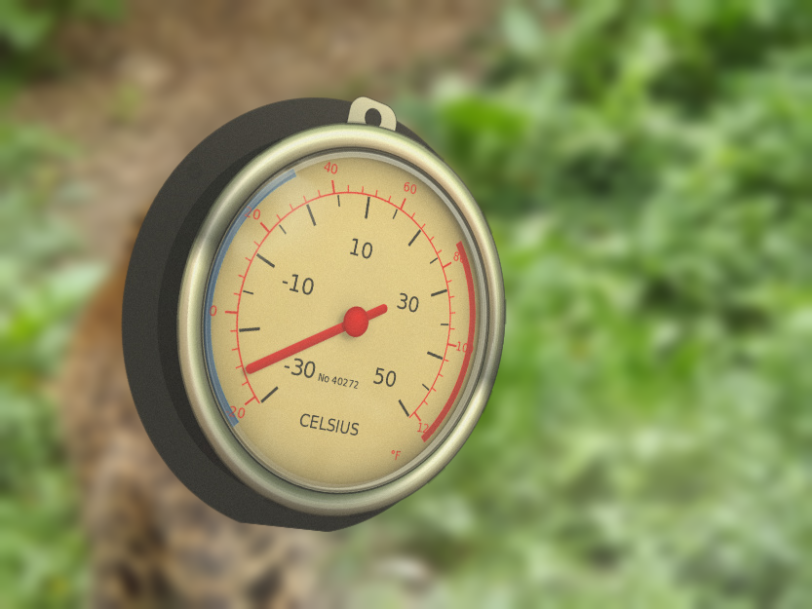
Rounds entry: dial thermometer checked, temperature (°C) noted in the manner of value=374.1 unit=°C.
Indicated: value=-25 unit=°C
